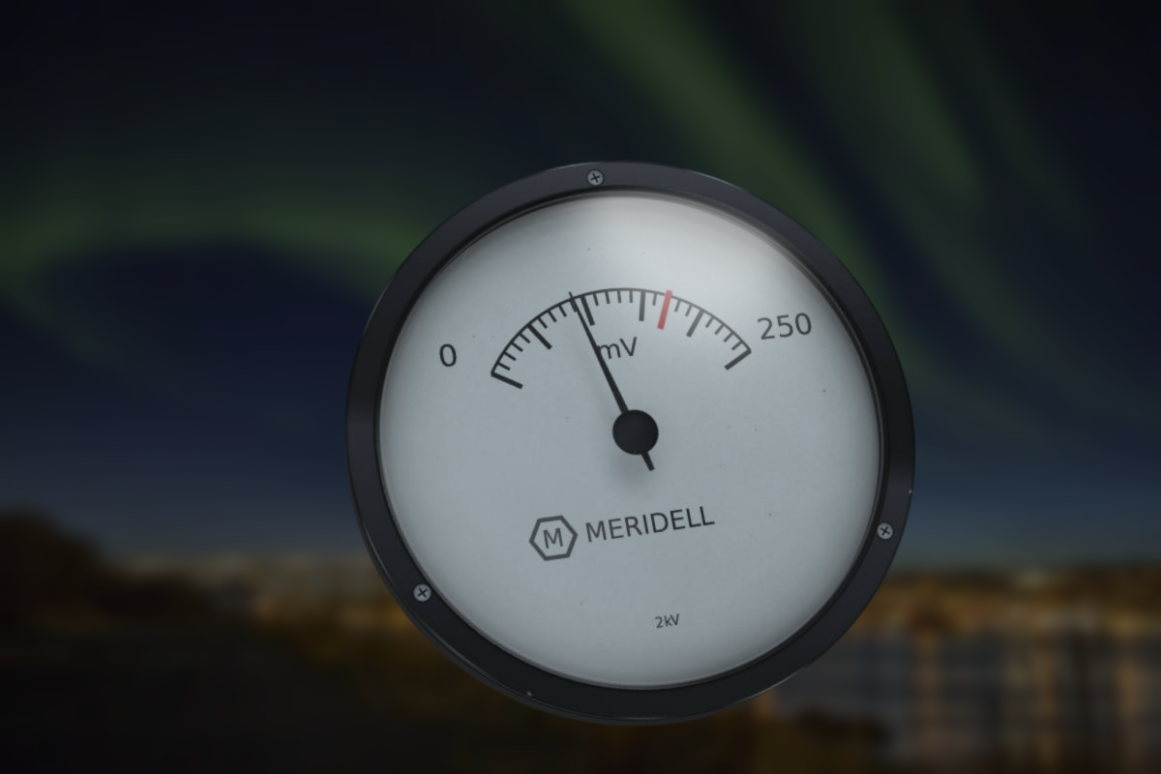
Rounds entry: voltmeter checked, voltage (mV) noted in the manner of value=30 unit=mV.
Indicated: value=90 unit=mV
